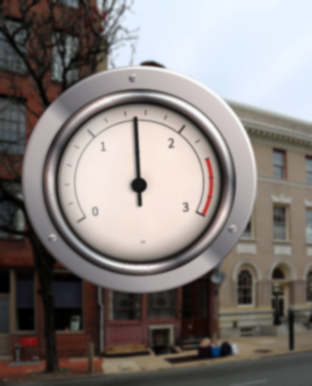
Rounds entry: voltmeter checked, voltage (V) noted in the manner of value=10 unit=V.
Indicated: value=1.5 unit=V
